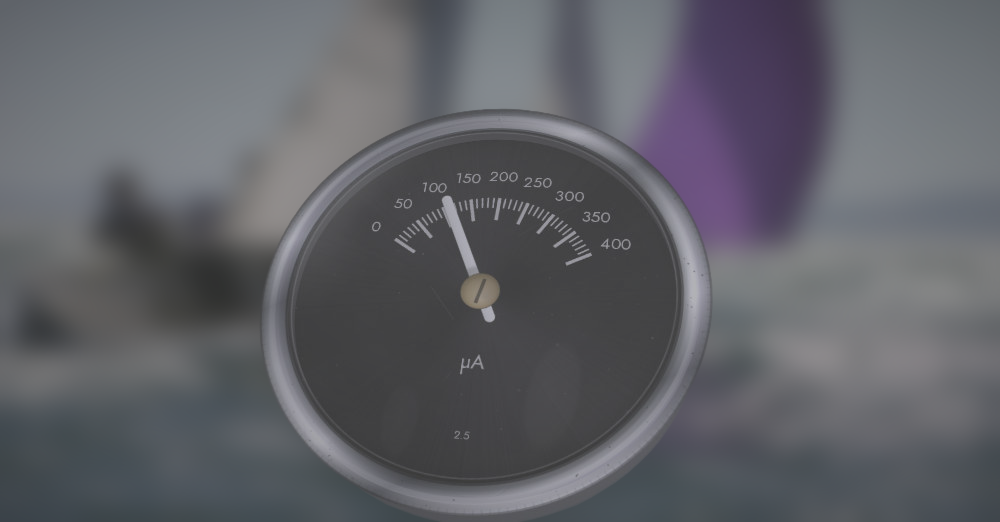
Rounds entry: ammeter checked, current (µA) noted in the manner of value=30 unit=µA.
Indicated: value=110 unit=µA
